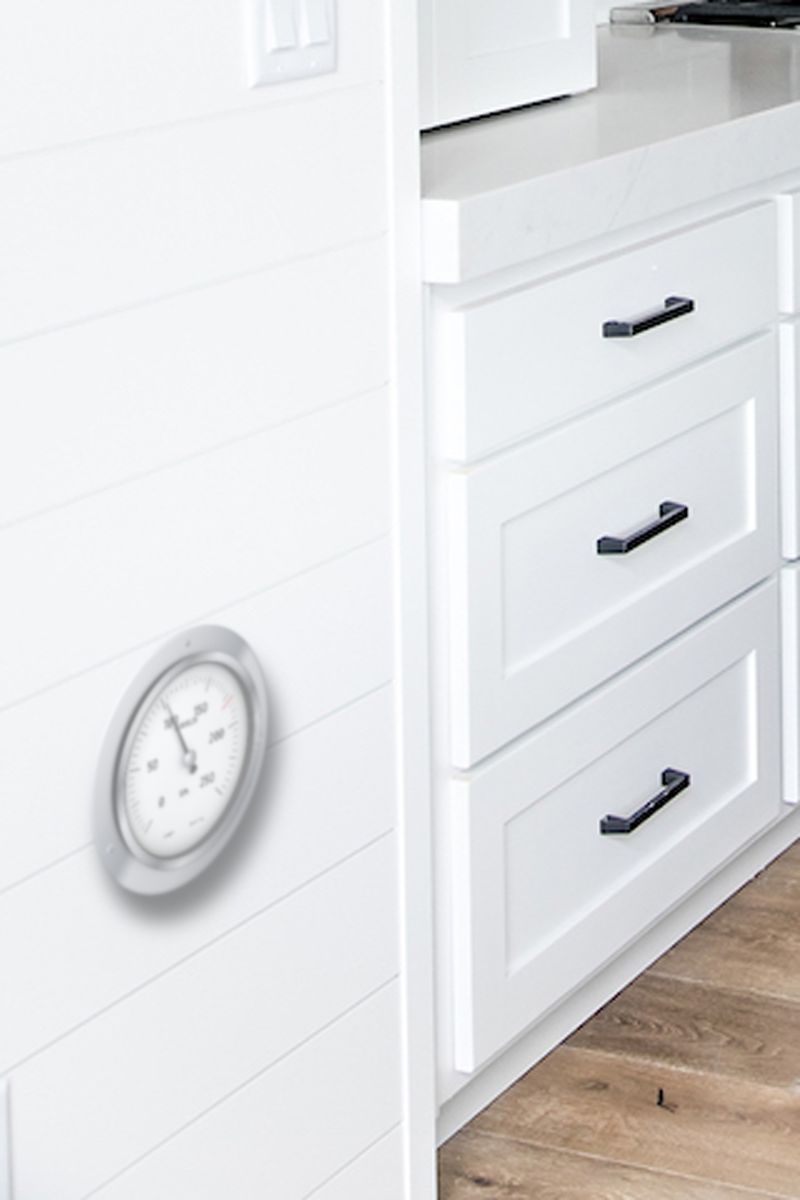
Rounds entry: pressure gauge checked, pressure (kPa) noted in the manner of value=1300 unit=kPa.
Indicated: value=100 unit=kPa
